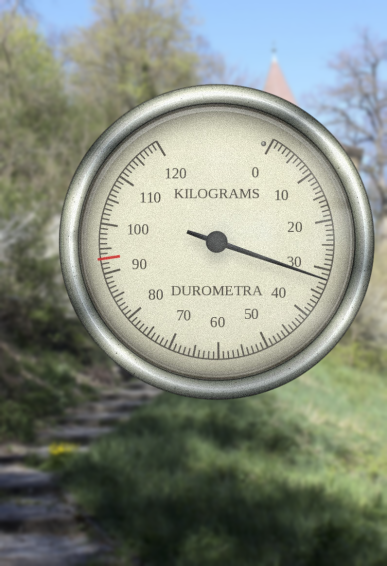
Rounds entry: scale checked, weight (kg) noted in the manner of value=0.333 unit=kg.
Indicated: value=32 unit=kg
